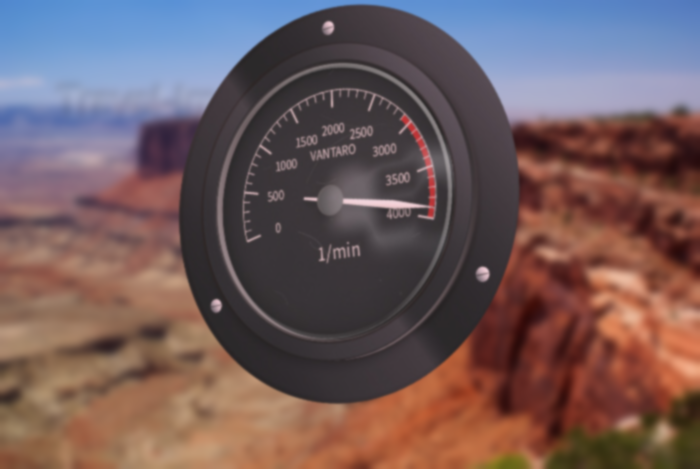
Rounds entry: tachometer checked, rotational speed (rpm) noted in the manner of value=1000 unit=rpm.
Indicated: value=3900 unit=rpm
